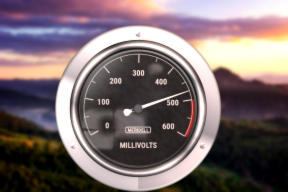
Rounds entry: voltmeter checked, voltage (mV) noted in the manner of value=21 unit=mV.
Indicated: value=475 unit=mV
